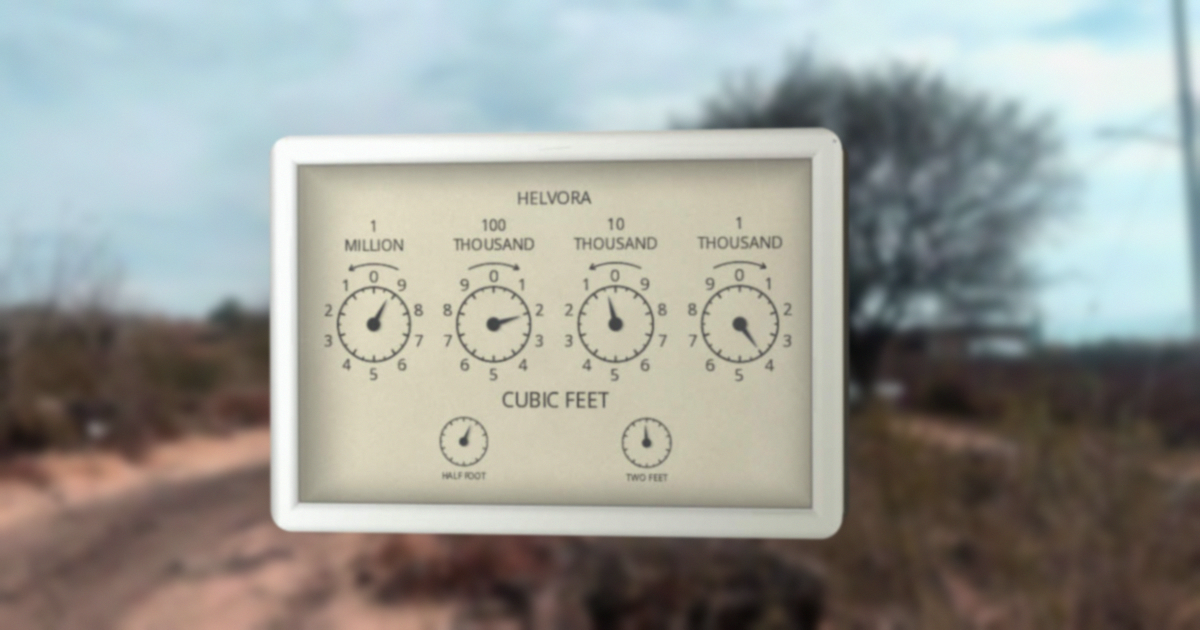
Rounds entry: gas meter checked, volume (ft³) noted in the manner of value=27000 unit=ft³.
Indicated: value=920400 unit=ft³
